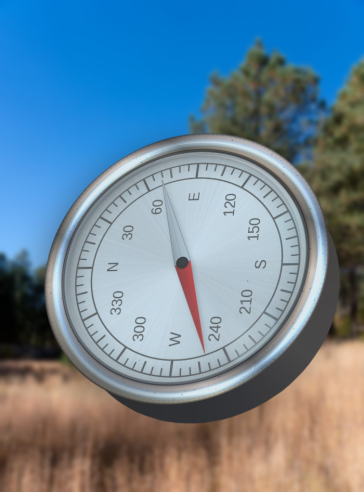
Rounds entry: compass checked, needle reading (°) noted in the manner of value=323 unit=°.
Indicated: value=250 unit=°
